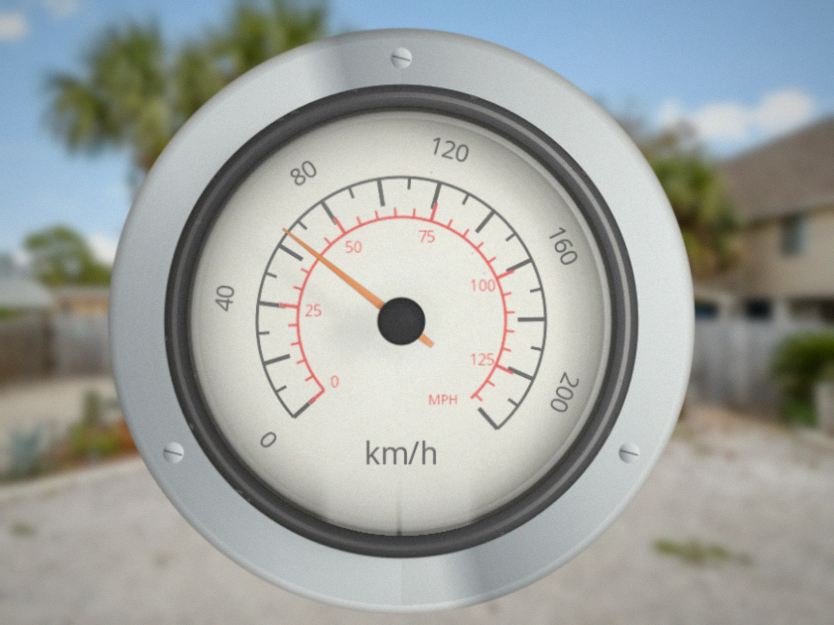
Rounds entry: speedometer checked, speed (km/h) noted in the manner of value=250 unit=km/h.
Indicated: value=65 unit=km/h
